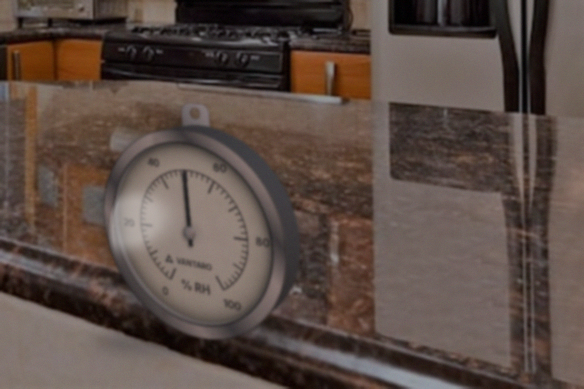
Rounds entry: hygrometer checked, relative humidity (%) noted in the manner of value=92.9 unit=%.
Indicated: value=50 unit=%
